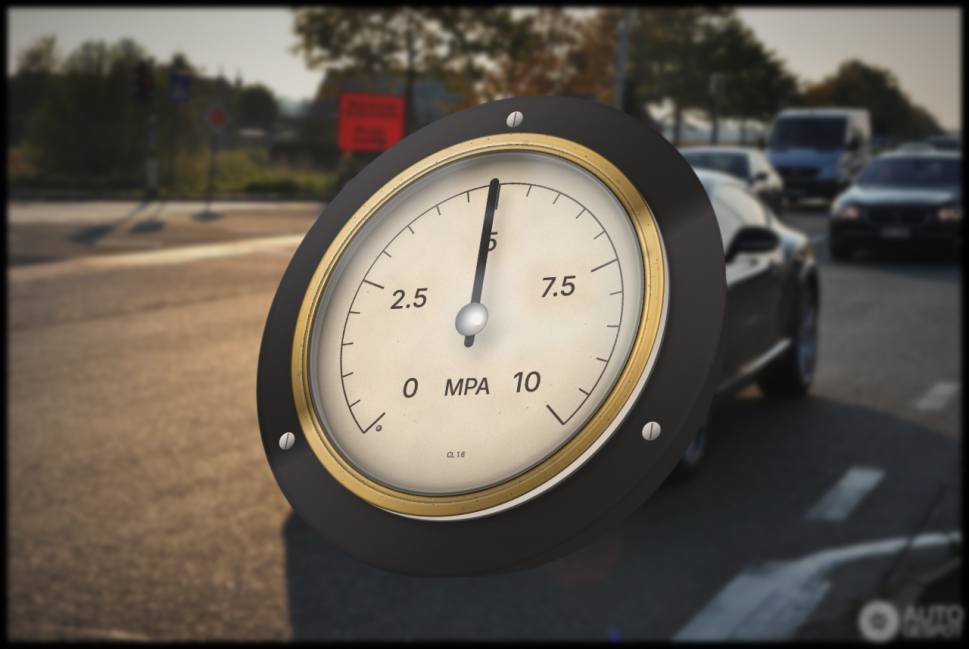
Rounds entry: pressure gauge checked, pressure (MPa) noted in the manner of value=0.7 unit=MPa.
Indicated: value=5 unit=MPa
